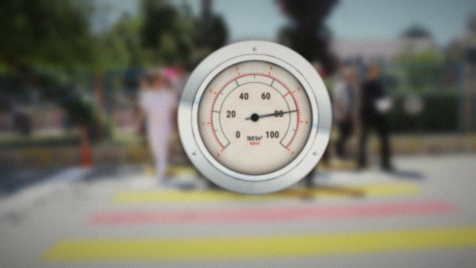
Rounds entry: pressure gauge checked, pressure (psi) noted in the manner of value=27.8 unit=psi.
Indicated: value=80 unit=psi
